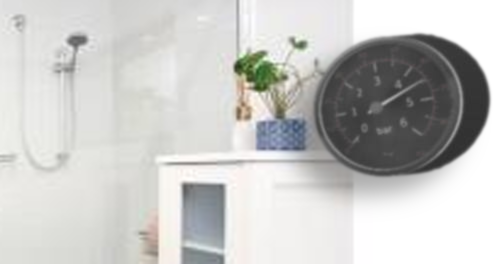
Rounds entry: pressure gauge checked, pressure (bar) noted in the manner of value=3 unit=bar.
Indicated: value=4.5 unit=bar
